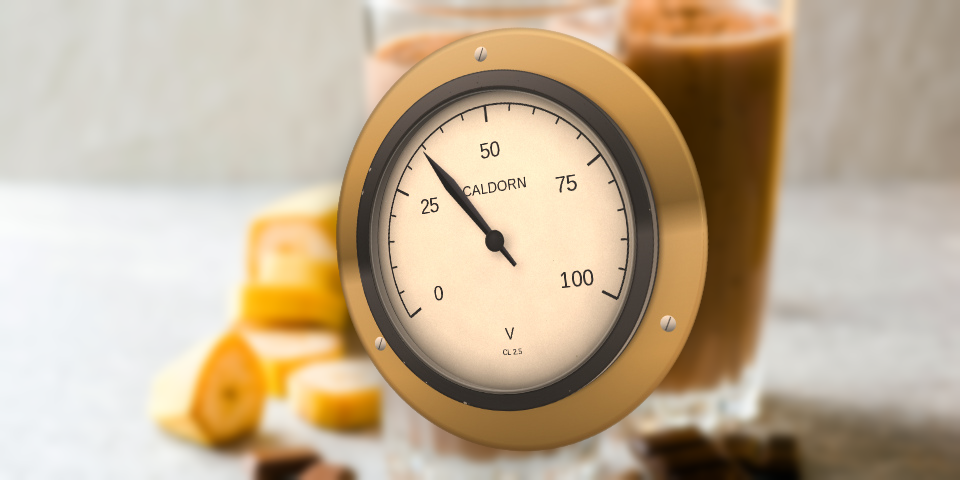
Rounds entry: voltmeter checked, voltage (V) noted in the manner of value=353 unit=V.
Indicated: value=35 unit=V
